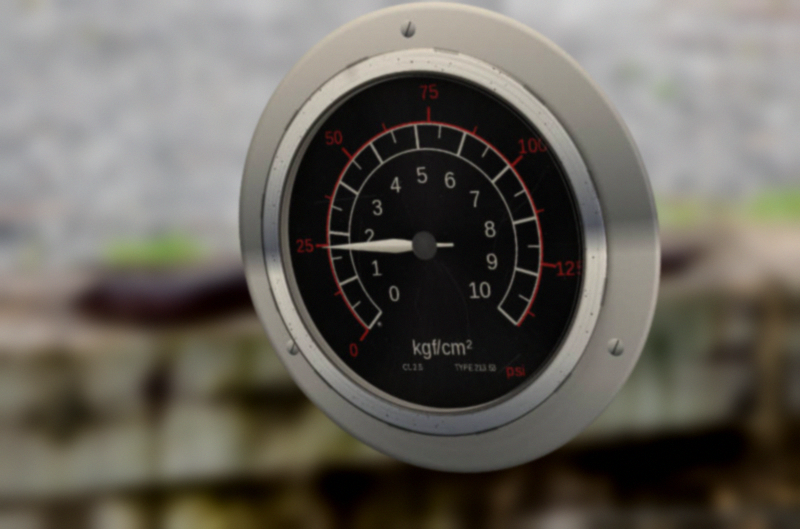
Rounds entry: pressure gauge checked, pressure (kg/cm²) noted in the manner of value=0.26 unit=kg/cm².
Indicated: value=1.75 unit=kg/cm²
